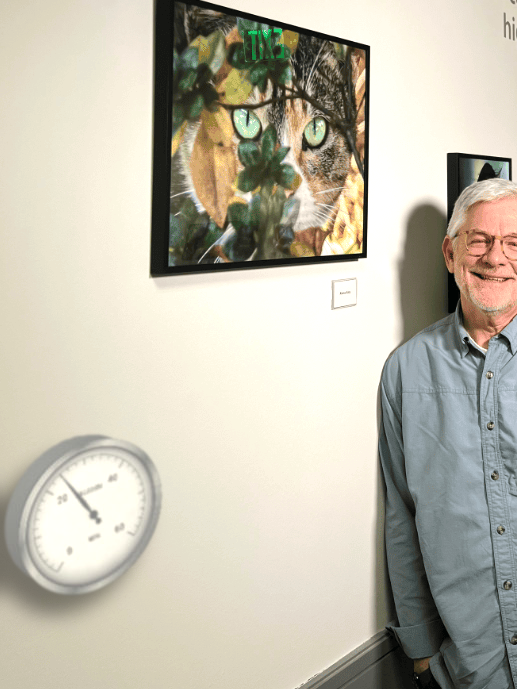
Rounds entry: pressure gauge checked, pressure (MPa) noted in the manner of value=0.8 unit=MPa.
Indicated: value=24 unit=MPa
